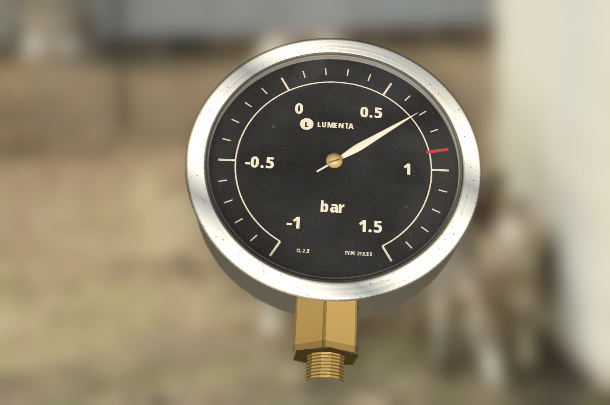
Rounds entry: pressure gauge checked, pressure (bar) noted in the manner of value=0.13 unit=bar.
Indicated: value=0.7 unit=bar
